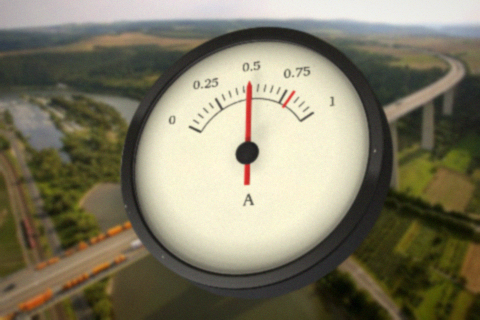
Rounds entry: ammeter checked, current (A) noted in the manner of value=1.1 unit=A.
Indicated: value=0.5 unit=A
